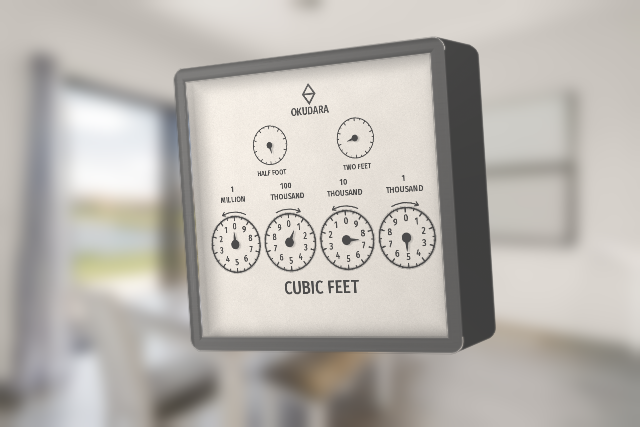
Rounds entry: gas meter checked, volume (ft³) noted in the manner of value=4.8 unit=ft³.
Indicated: value=7500 unit=ft³
